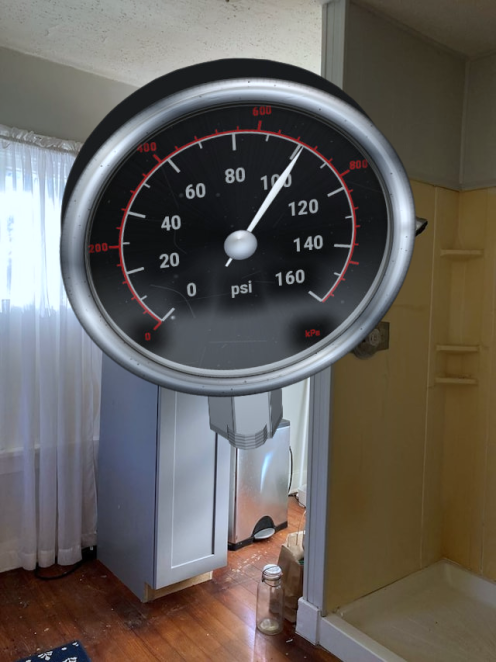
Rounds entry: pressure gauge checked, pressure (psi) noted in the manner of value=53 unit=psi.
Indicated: value=100 unit=psi
